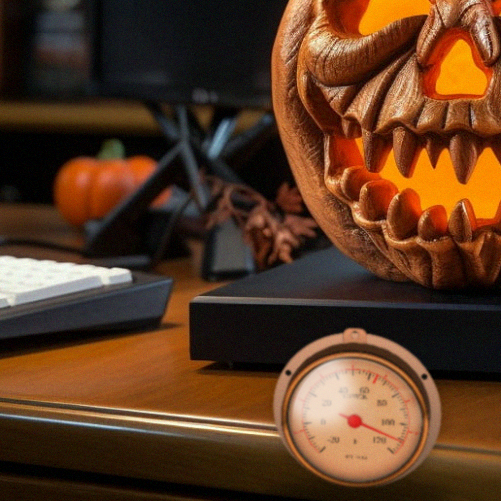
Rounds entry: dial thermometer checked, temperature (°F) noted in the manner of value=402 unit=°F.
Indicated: value=110 unit=°F
